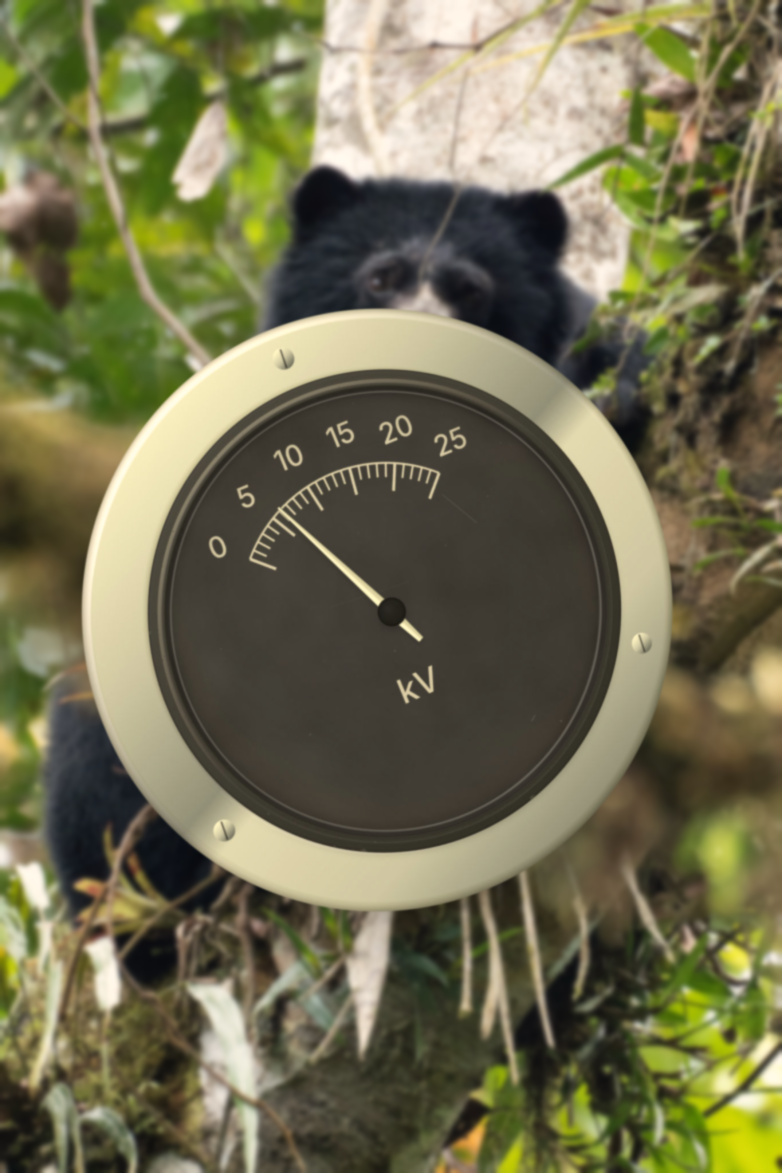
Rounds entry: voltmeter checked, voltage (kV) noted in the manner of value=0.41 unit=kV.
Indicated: value=6 unit=kV
